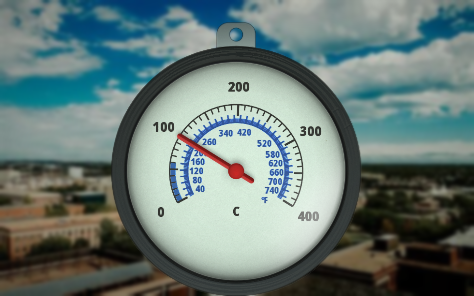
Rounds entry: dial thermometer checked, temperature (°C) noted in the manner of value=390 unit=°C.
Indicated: value=100 unit=°C
